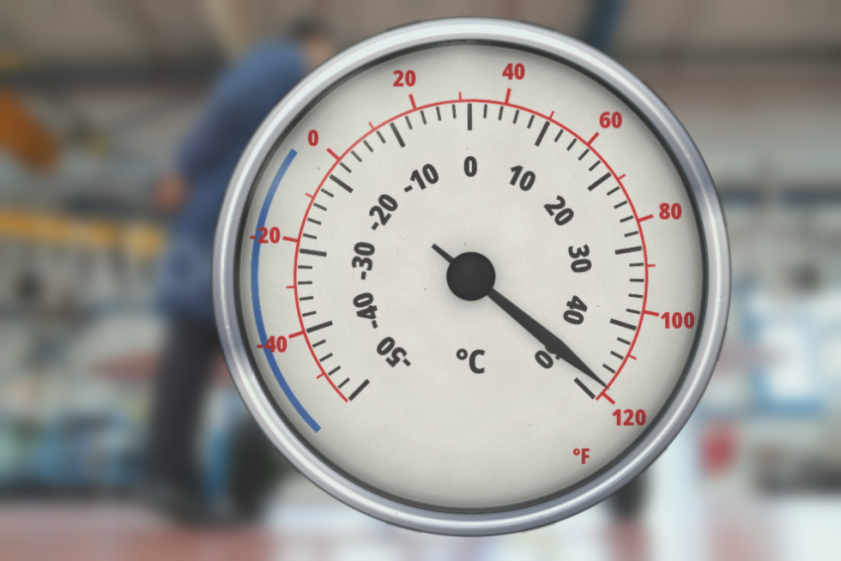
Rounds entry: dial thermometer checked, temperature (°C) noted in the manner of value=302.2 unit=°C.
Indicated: value=48 unit=°C
